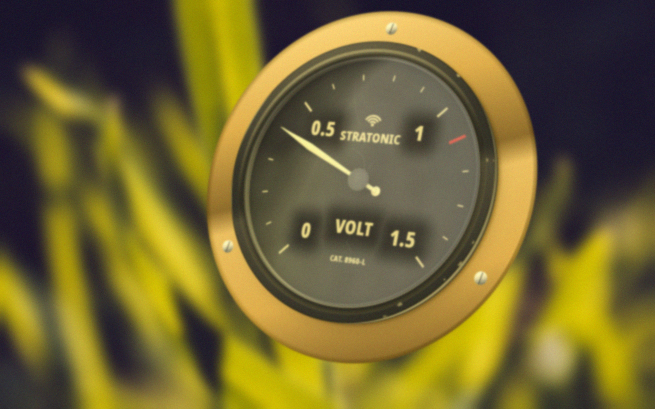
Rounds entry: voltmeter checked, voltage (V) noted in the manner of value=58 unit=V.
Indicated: value=0.4 unit=V
